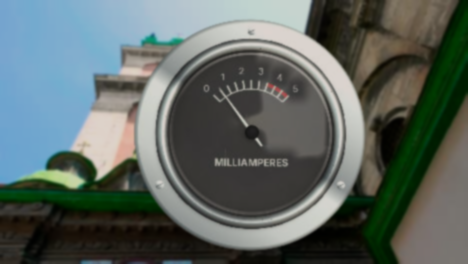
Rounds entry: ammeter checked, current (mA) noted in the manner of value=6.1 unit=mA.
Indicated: value=0.5 unit=mA
